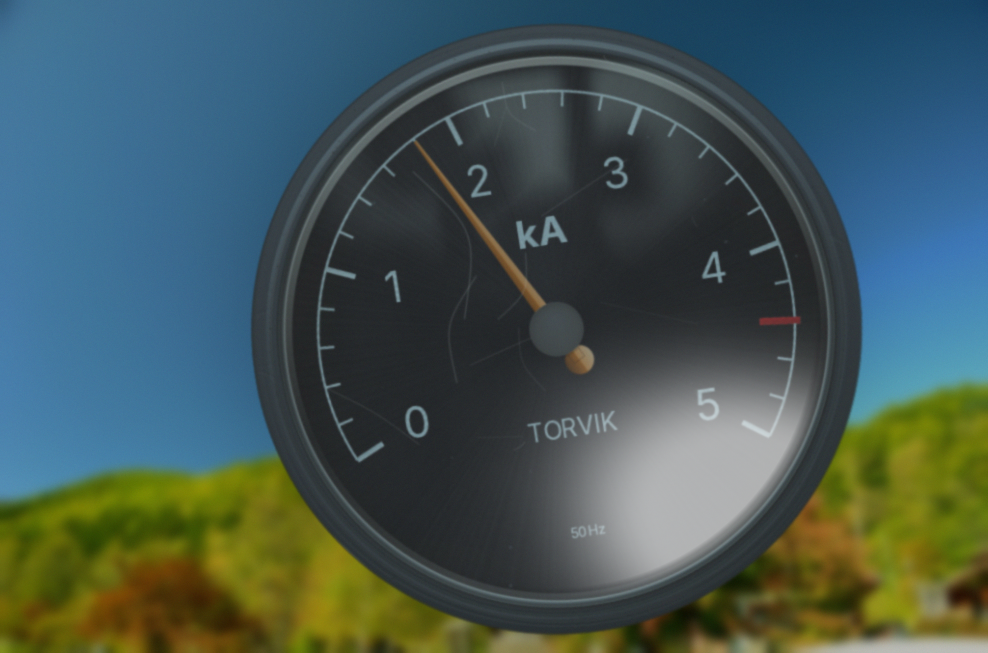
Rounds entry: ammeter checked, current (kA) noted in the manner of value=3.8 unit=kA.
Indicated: value=1.8 unit=kA
